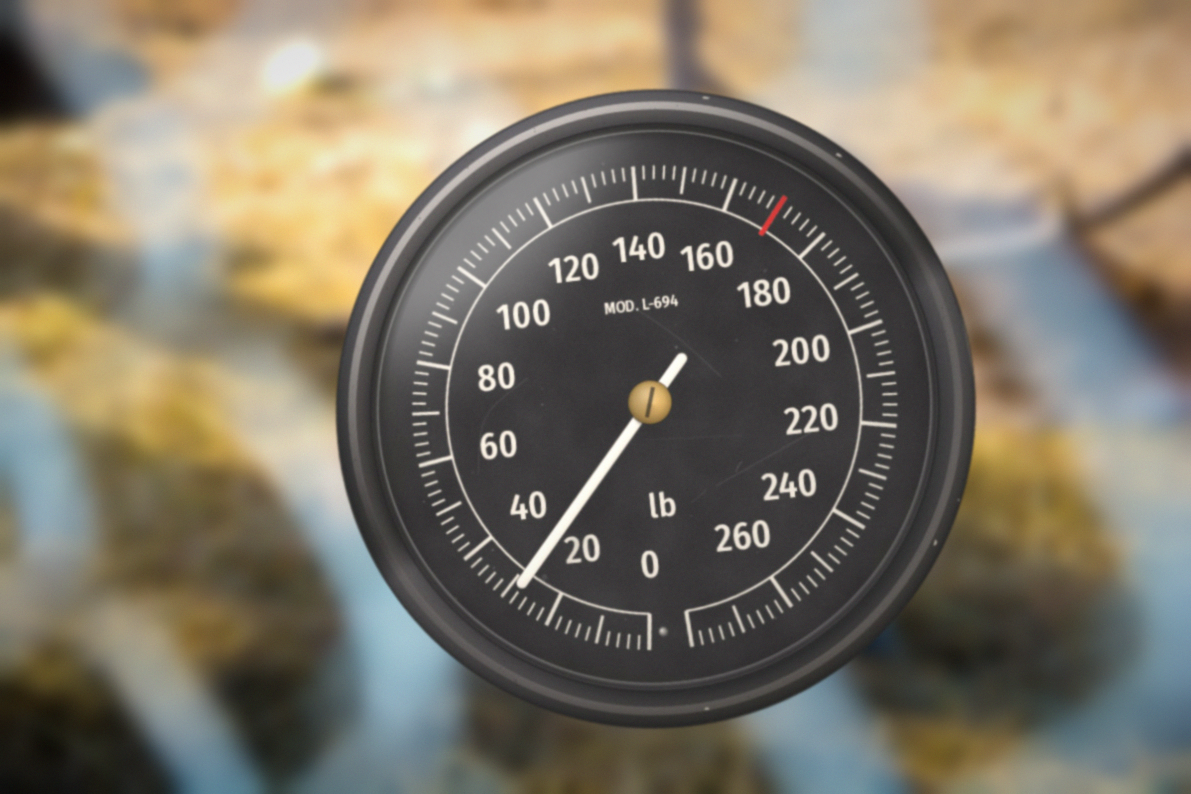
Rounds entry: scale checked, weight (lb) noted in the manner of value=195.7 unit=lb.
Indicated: value=28 unit=lb
